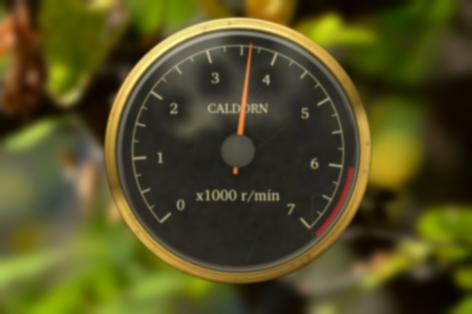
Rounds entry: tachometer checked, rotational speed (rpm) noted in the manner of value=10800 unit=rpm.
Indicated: value=3625 unit=rpm
